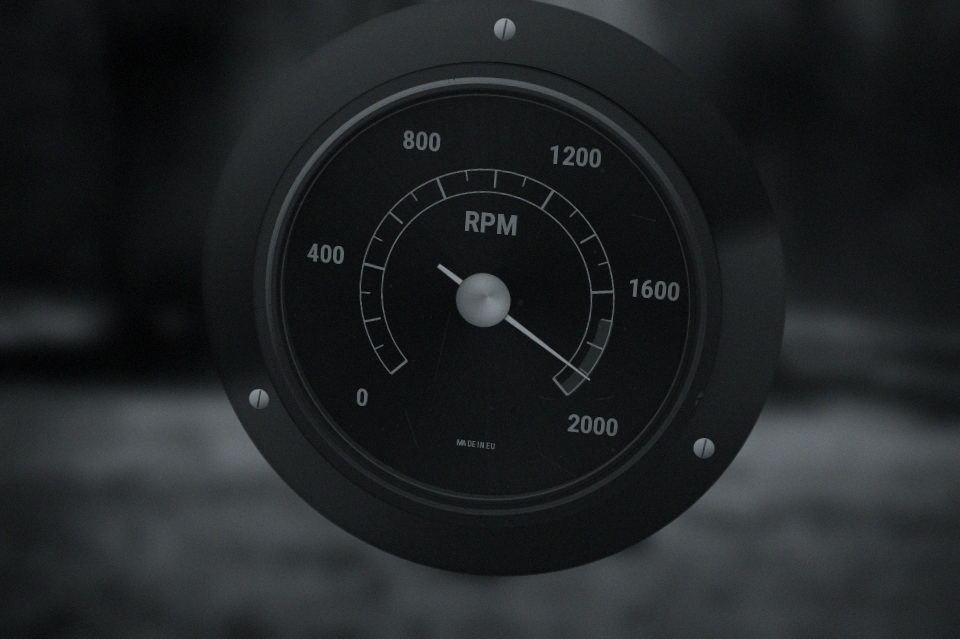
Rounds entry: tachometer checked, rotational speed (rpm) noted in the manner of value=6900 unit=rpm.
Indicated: value=1900 unit=rpm
